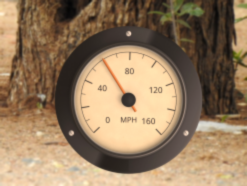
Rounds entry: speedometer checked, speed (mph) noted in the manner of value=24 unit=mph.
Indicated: value=60 unit=mph
